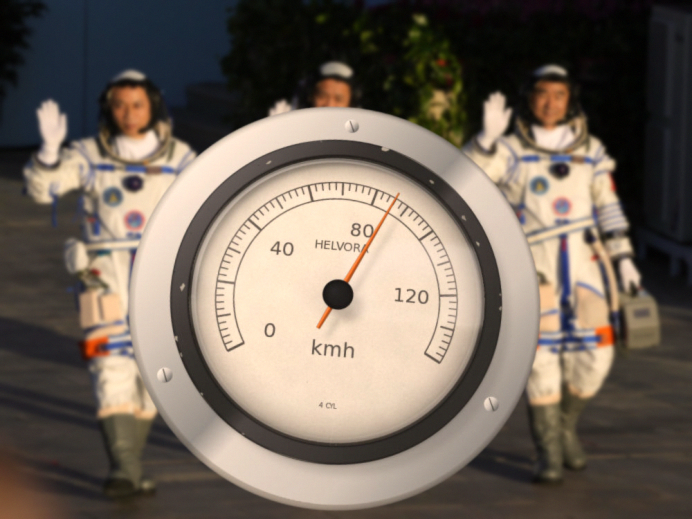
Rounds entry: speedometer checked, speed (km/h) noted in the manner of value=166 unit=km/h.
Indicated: value=86 unit=km/h
